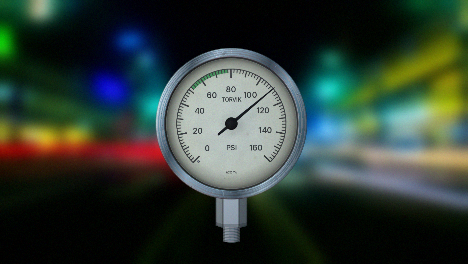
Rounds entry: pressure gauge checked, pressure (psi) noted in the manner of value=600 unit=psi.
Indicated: value=110 unit=psi
